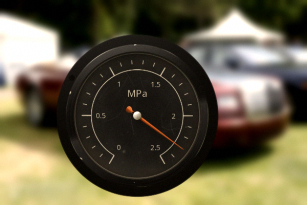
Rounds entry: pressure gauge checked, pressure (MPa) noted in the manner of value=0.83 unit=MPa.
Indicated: value=2.3 unit=MPa
